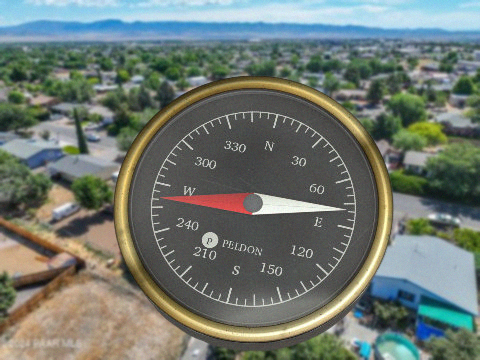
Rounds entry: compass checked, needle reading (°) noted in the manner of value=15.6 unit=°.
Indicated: value=260 unit=°
